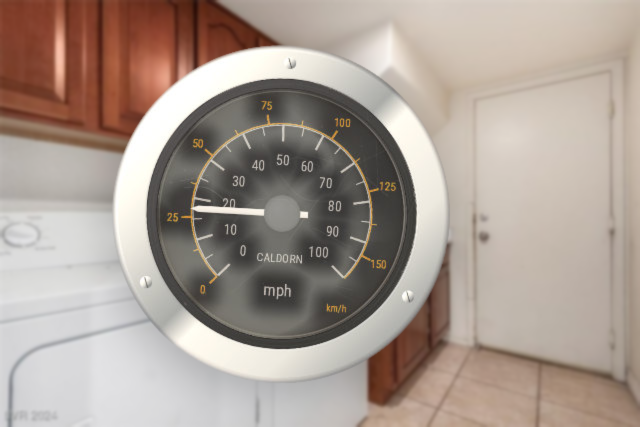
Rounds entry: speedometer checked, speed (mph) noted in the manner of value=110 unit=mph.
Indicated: value=17.5 unit=mph
